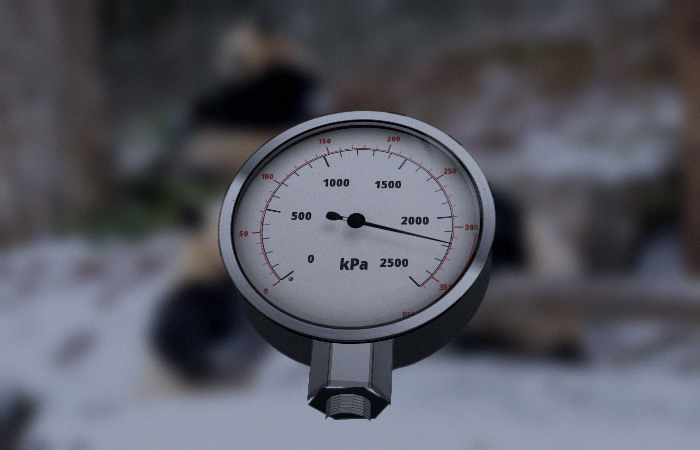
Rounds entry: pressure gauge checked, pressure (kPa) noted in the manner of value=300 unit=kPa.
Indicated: value=2200 unit=kPa
